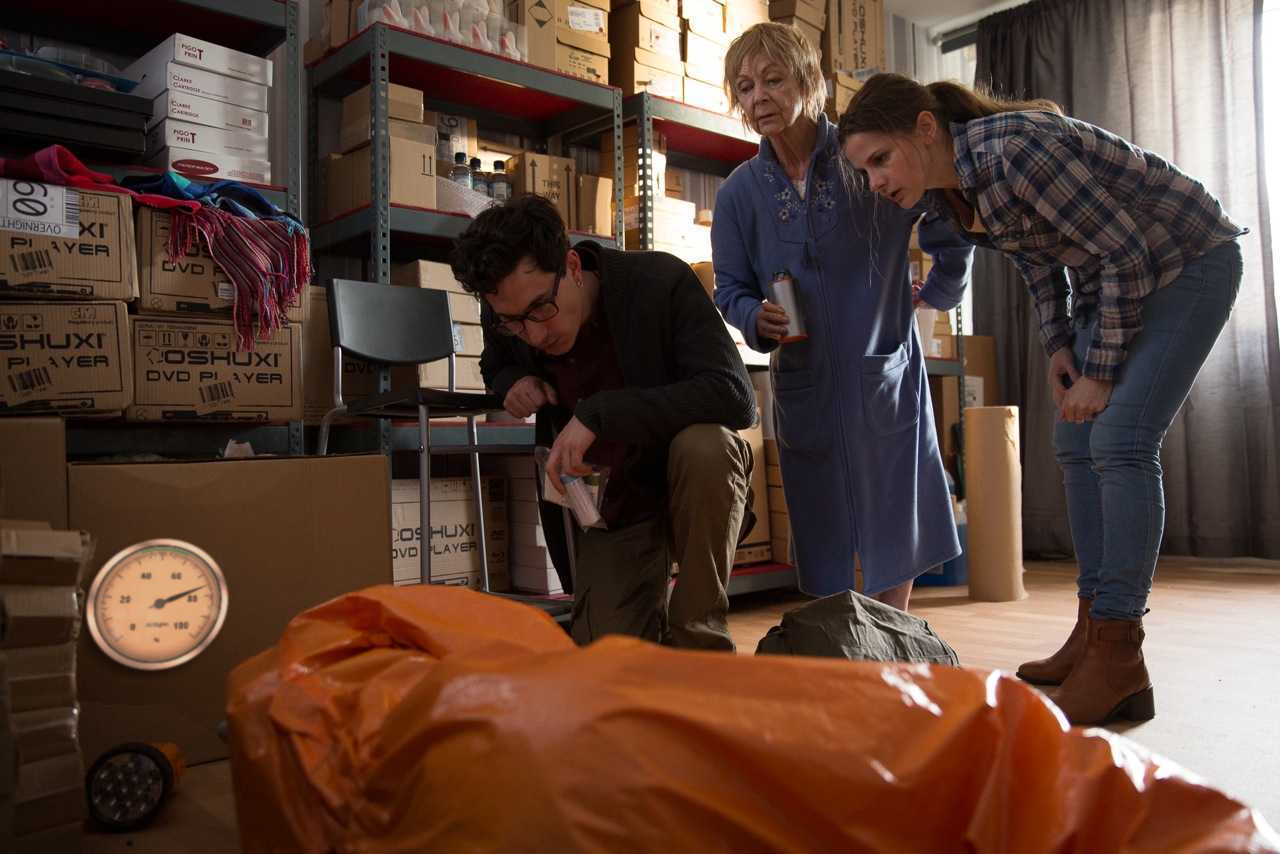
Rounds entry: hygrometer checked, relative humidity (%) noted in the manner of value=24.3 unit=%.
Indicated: value=75 unit=%
